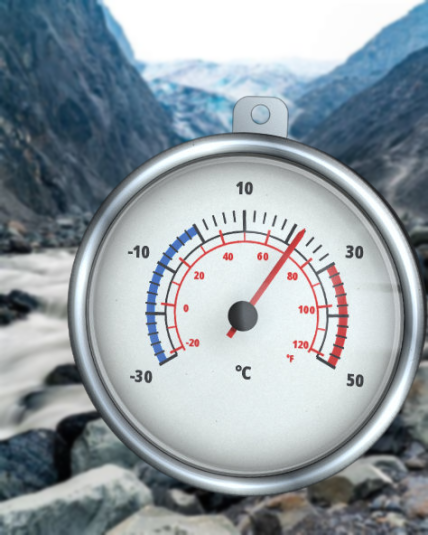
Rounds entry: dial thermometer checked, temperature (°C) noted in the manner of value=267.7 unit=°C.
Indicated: value=22 unit=°C
